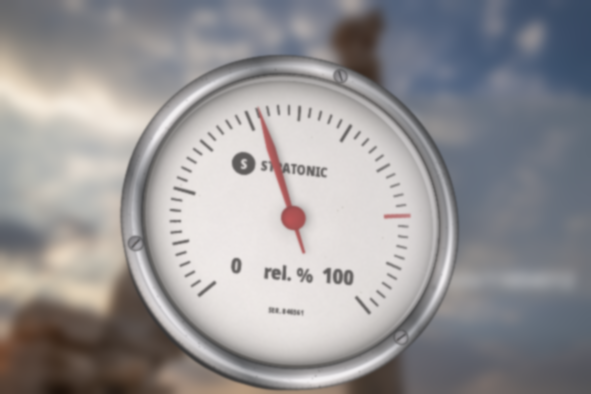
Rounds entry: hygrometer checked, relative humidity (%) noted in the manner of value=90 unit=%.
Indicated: value=42 unit=%
